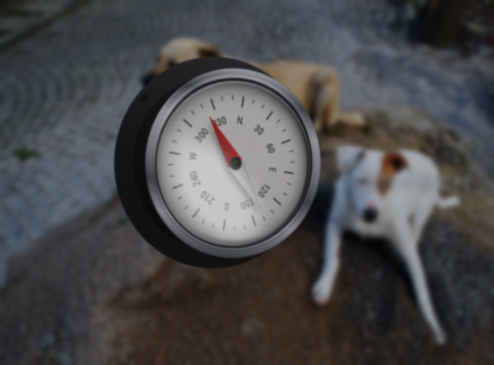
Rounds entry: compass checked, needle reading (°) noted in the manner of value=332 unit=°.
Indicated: value=320 unit=°
